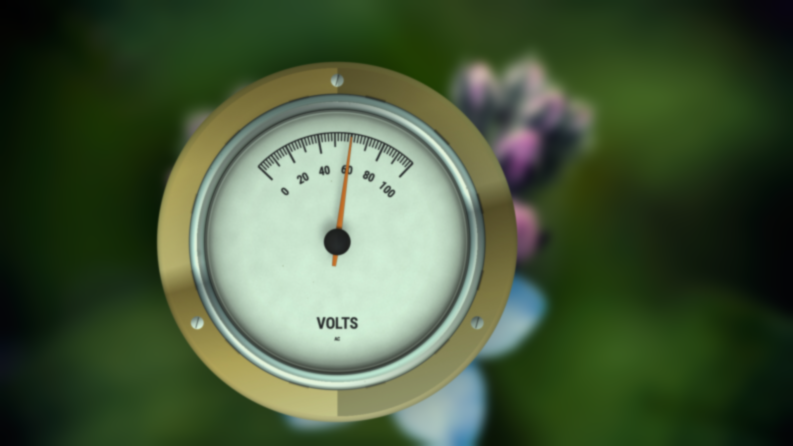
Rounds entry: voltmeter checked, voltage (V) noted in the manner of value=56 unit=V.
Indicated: value=60 unit=V
